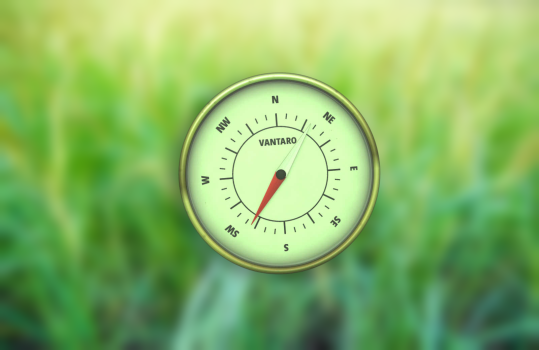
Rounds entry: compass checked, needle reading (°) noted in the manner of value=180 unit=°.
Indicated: value=215 unit=°
